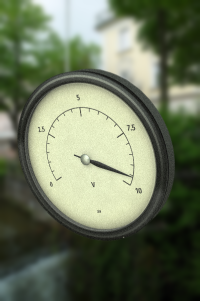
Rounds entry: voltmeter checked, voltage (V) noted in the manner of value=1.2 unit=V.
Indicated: value=9.5 unit=V
